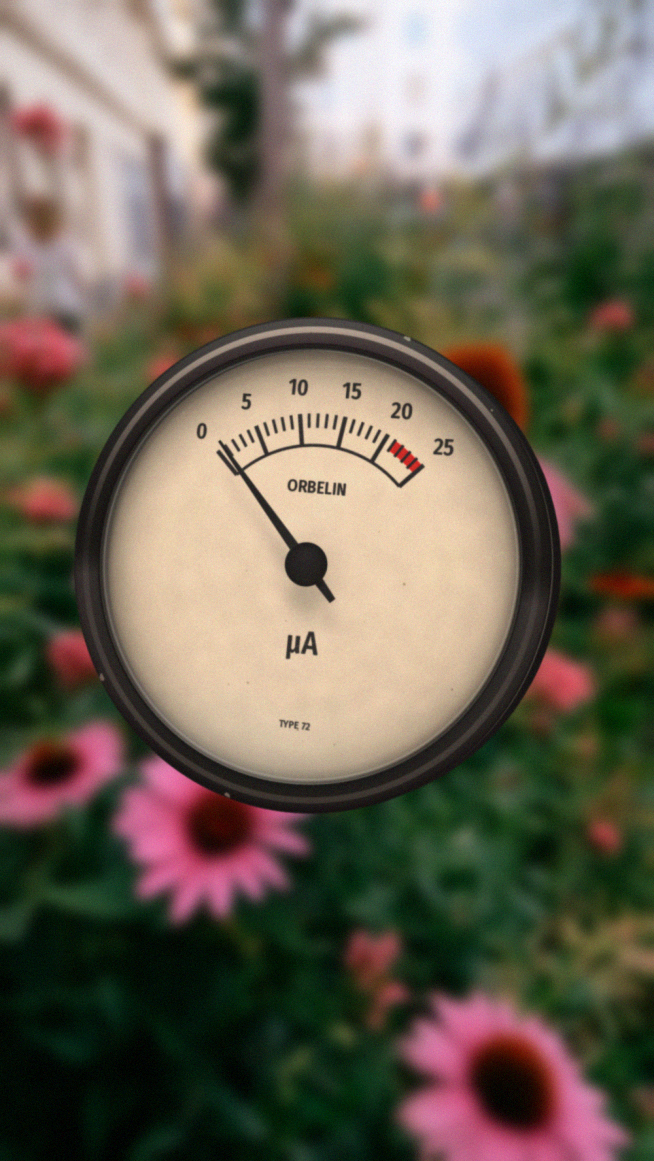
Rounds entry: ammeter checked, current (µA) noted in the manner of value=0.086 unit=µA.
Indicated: value=1 unit=µA
